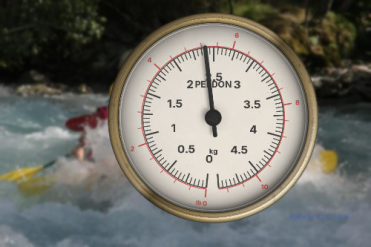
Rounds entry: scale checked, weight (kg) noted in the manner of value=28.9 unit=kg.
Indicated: value=2.4 unit=kg
